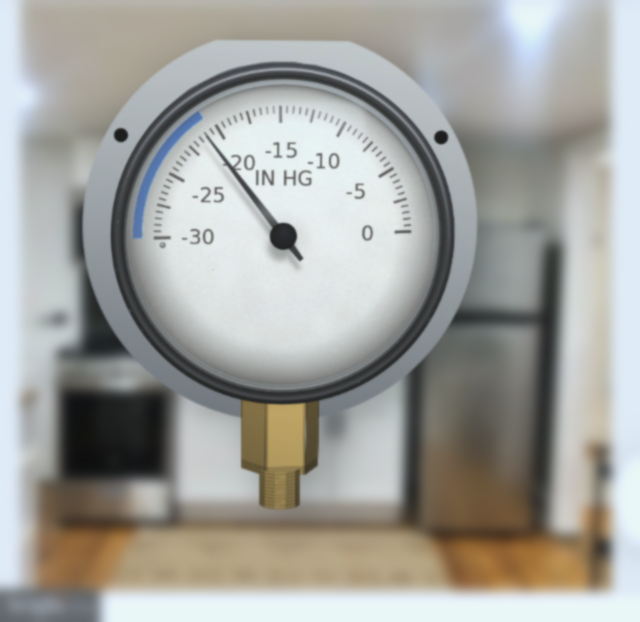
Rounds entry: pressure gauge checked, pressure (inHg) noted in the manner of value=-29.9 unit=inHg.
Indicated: value=-21 unit=inHg
